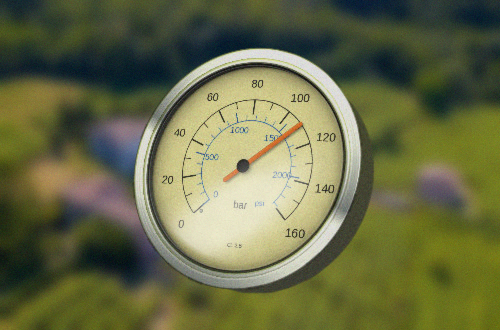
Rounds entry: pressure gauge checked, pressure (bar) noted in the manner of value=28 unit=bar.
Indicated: value=110 unit=bar
